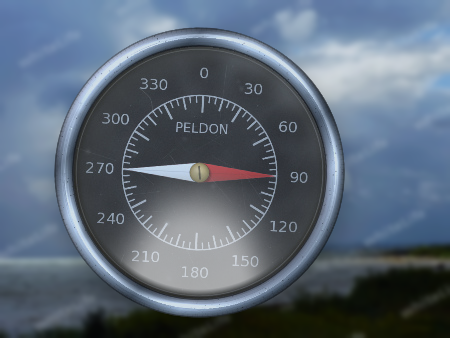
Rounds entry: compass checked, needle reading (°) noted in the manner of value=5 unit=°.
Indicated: value=90 unit=°
